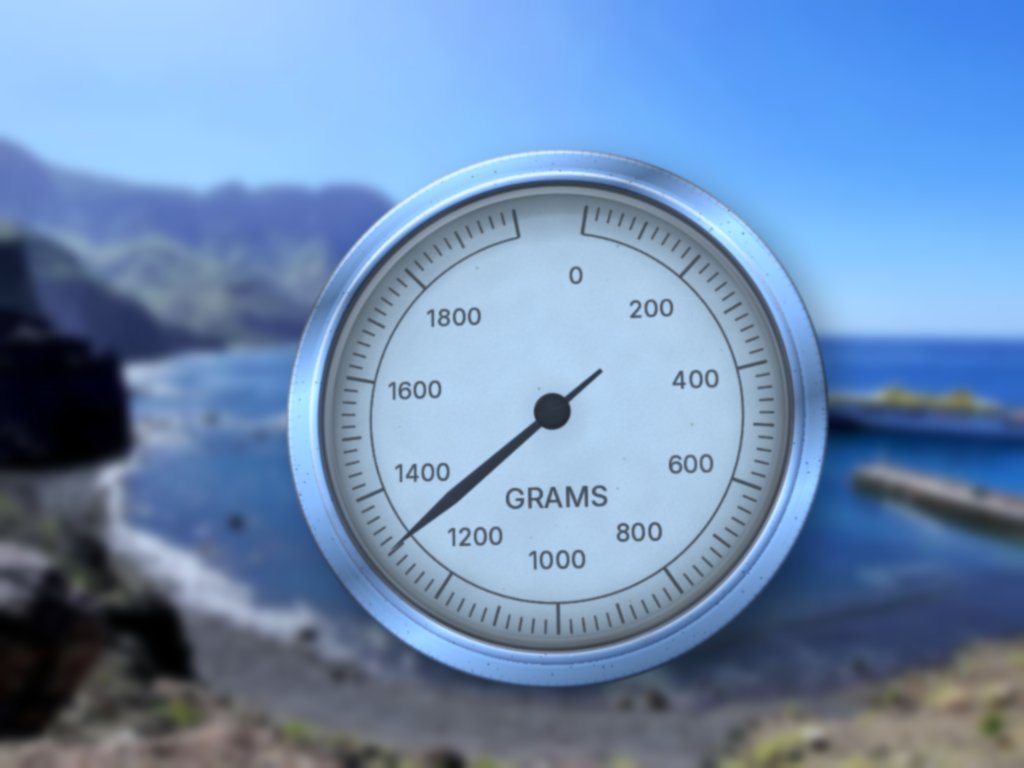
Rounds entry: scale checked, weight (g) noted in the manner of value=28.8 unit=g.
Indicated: value=1300 unit=g
